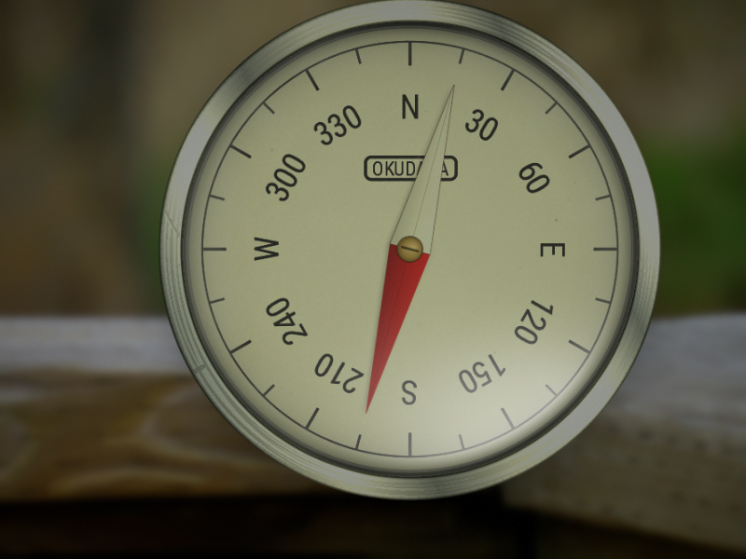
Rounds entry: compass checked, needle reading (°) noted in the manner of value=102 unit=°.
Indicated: value=195 unit=°
